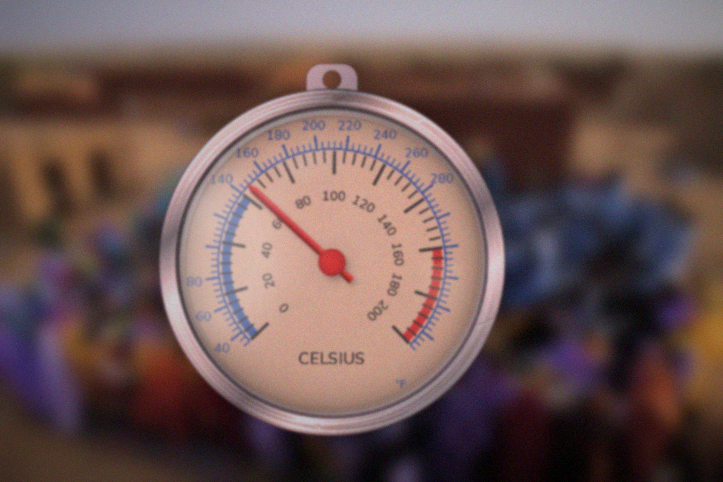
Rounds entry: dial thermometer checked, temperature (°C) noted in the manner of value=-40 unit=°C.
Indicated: value=64 unit=°C
